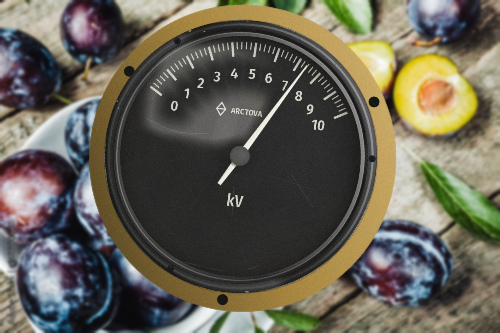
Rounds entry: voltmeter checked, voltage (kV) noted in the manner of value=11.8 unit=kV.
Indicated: value=7.4 unit=kV
